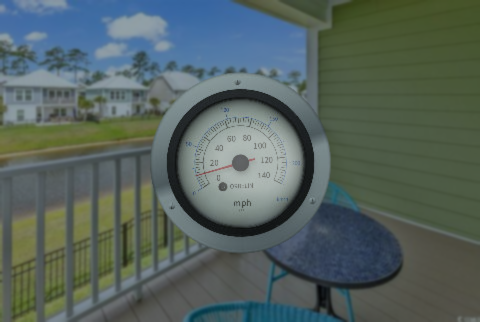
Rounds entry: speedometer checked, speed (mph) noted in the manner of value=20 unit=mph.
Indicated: value=10 unit=mph
